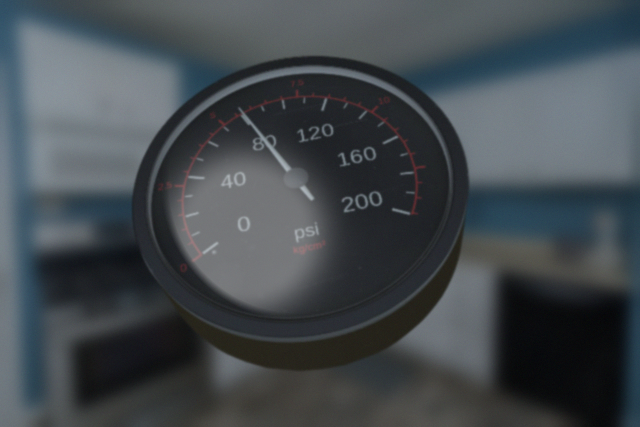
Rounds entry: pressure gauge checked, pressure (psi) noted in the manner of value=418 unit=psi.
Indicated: value=80 unit=psi
